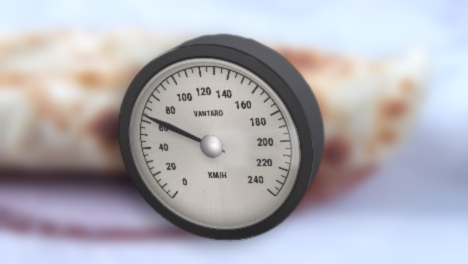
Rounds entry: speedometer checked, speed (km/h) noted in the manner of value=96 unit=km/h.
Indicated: value=65 unit=km/h
